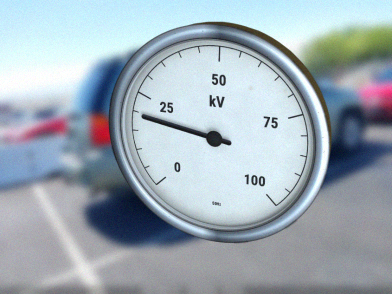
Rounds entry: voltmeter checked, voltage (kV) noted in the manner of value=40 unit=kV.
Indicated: value=20 unit=kV
